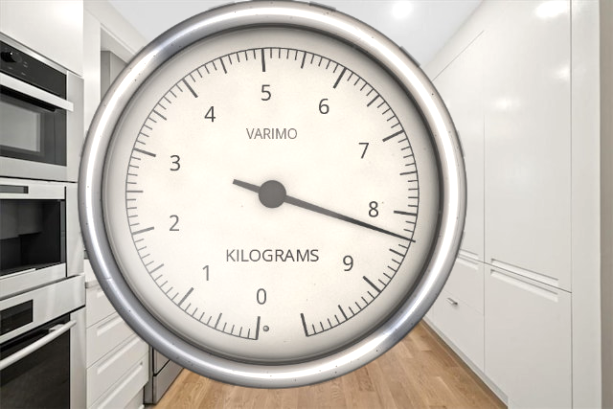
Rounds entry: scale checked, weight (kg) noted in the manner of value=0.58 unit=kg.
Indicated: value=8.3 unit=kg
